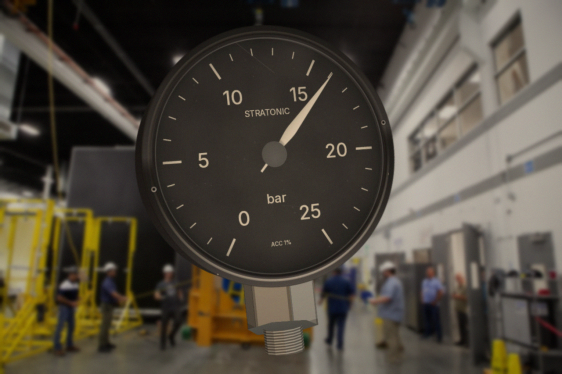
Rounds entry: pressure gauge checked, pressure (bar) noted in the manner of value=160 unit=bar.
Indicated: value=16 unit=bar
